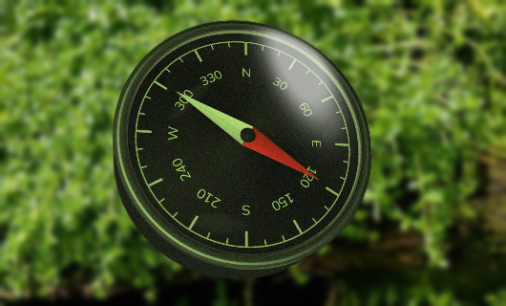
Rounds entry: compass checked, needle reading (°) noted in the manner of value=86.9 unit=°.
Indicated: value=120 unit=°
